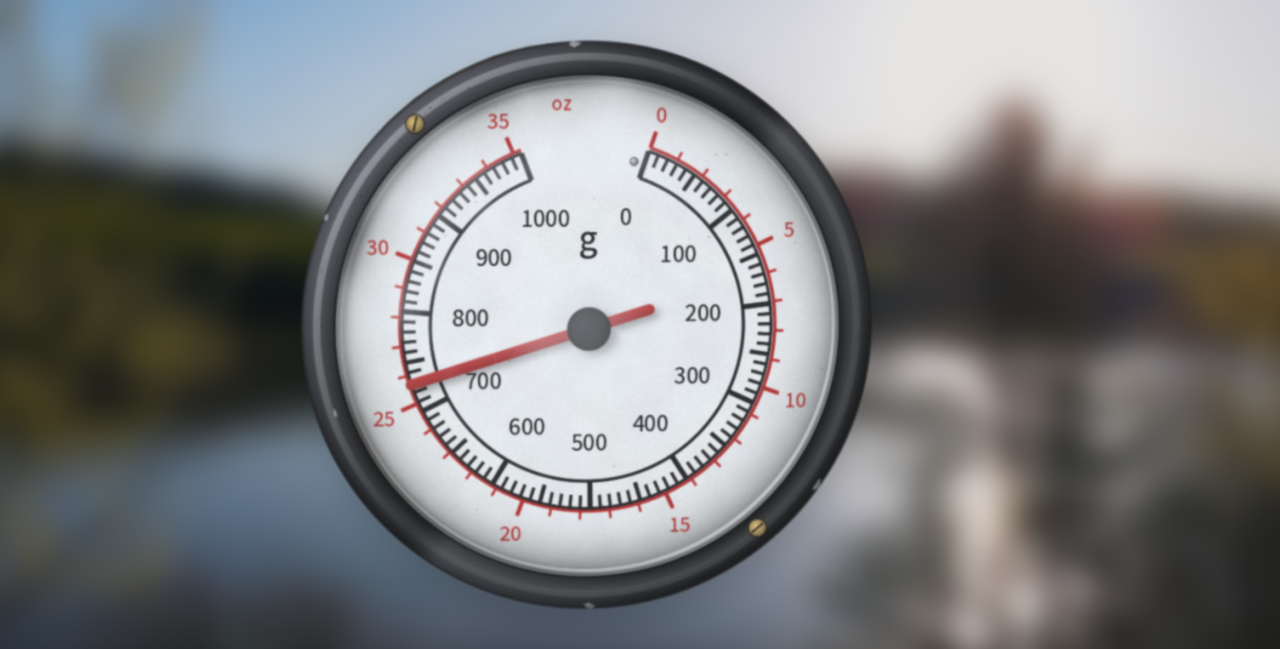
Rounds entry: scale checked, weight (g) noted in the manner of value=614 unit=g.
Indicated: value=730 unit=g
